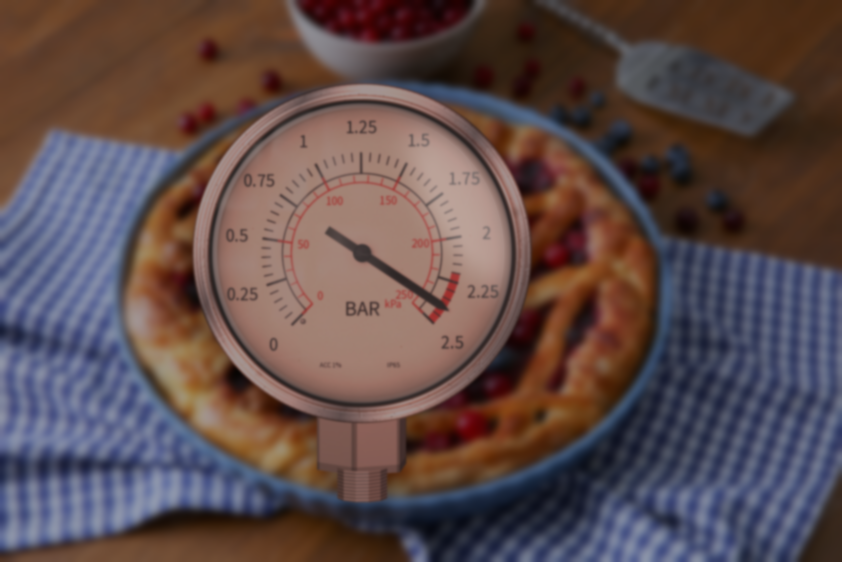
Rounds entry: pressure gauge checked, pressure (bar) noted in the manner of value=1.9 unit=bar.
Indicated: value=2.4 unit=bar
